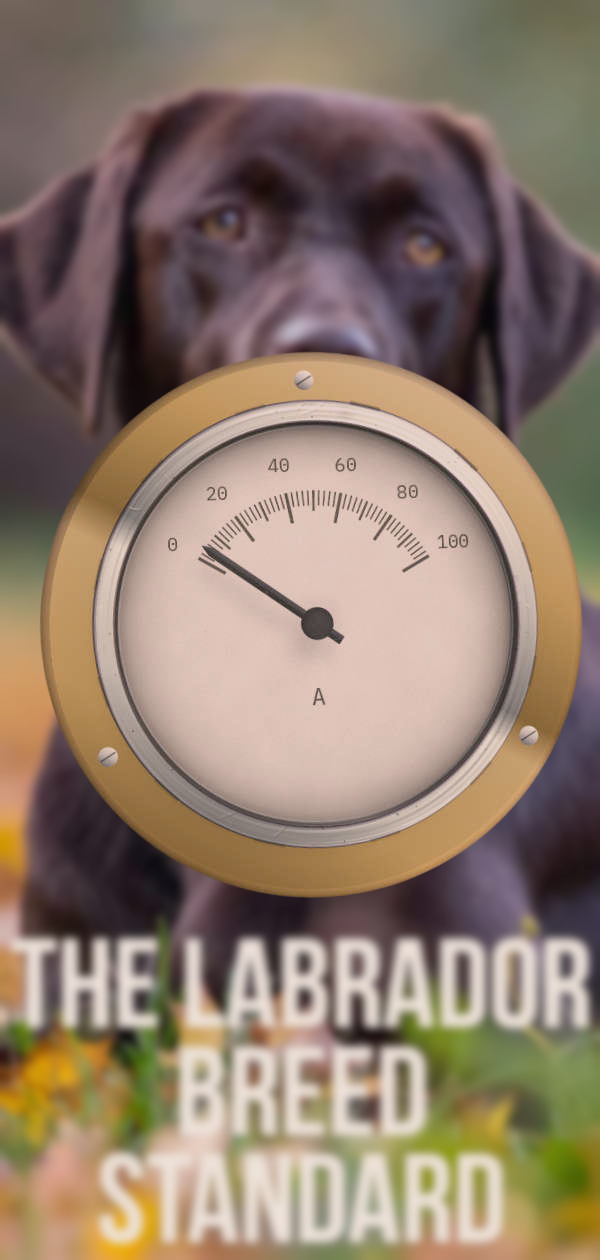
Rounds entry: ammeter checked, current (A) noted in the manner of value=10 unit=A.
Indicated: value=4 unit=A
